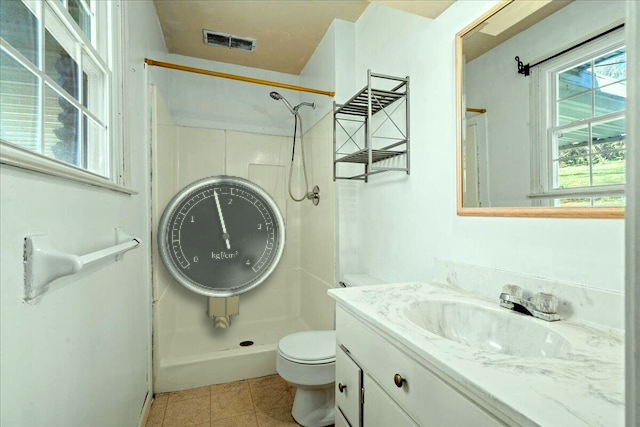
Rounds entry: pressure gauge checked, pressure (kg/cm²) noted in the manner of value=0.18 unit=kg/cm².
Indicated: value=1.7 unit=kg/cm²
